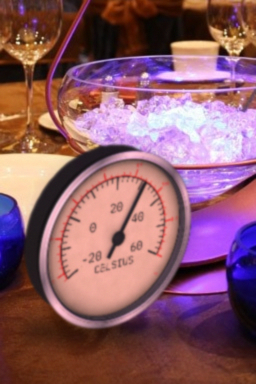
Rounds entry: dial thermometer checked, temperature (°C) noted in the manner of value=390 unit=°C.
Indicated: value=30 unit=°C
